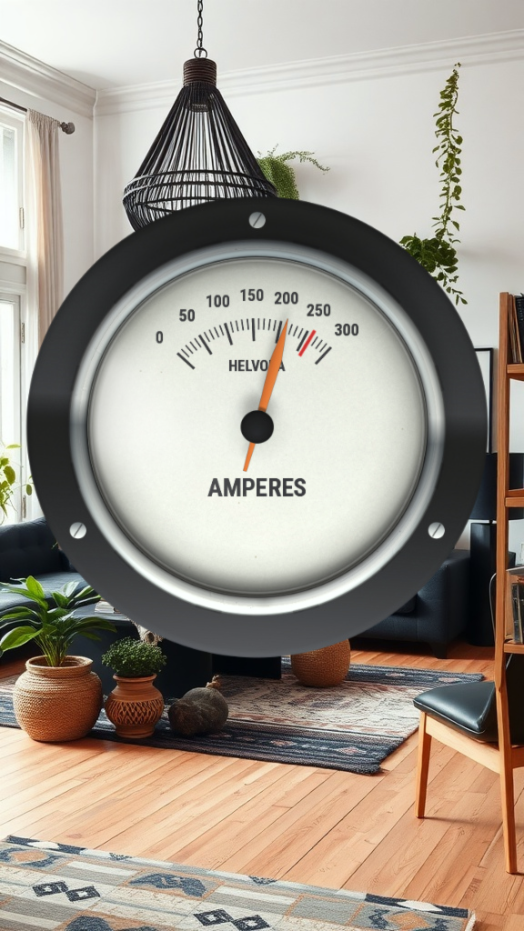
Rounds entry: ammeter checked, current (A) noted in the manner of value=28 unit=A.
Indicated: value=210 unit=A
